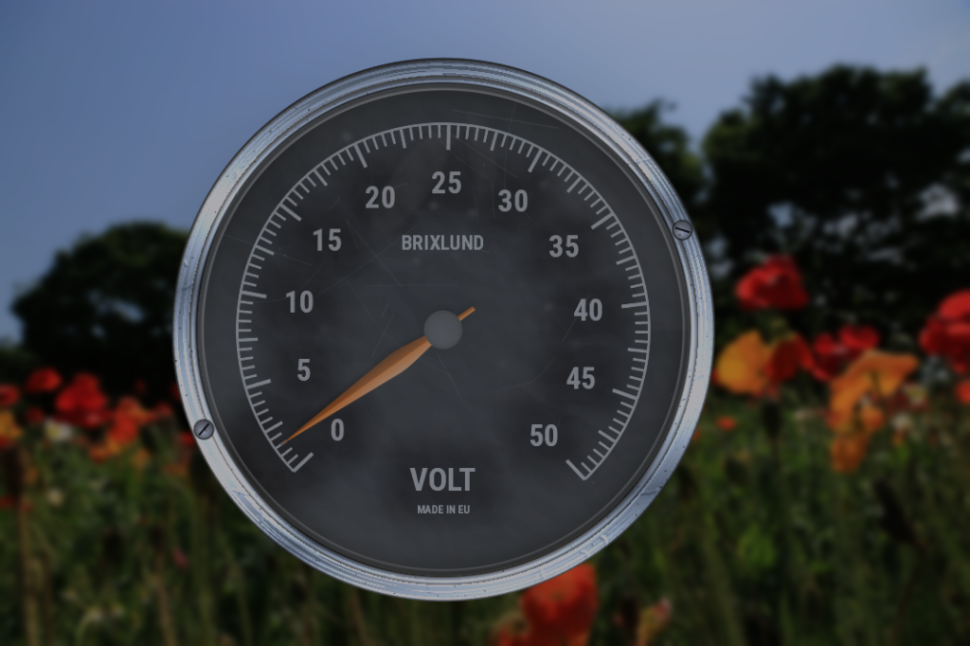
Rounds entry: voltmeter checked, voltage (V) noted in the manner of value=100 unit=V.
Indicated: value=1.5 unit=V
